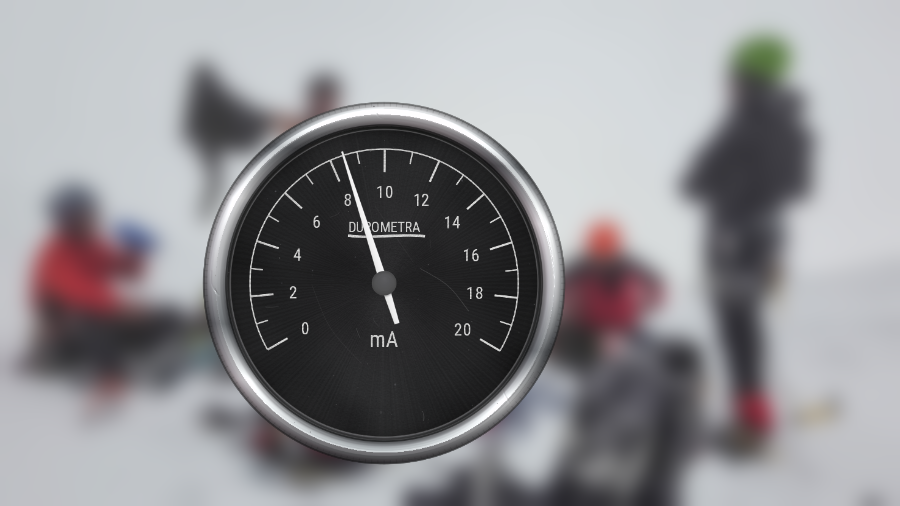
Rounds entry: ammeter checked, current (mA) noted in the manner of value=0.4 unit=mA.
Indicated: value=8.5 unit=mA
